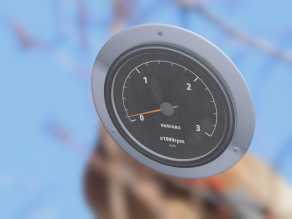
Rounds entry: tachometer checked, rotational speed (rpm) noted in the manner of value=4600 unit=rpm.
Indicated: value=100 unit=rpm
